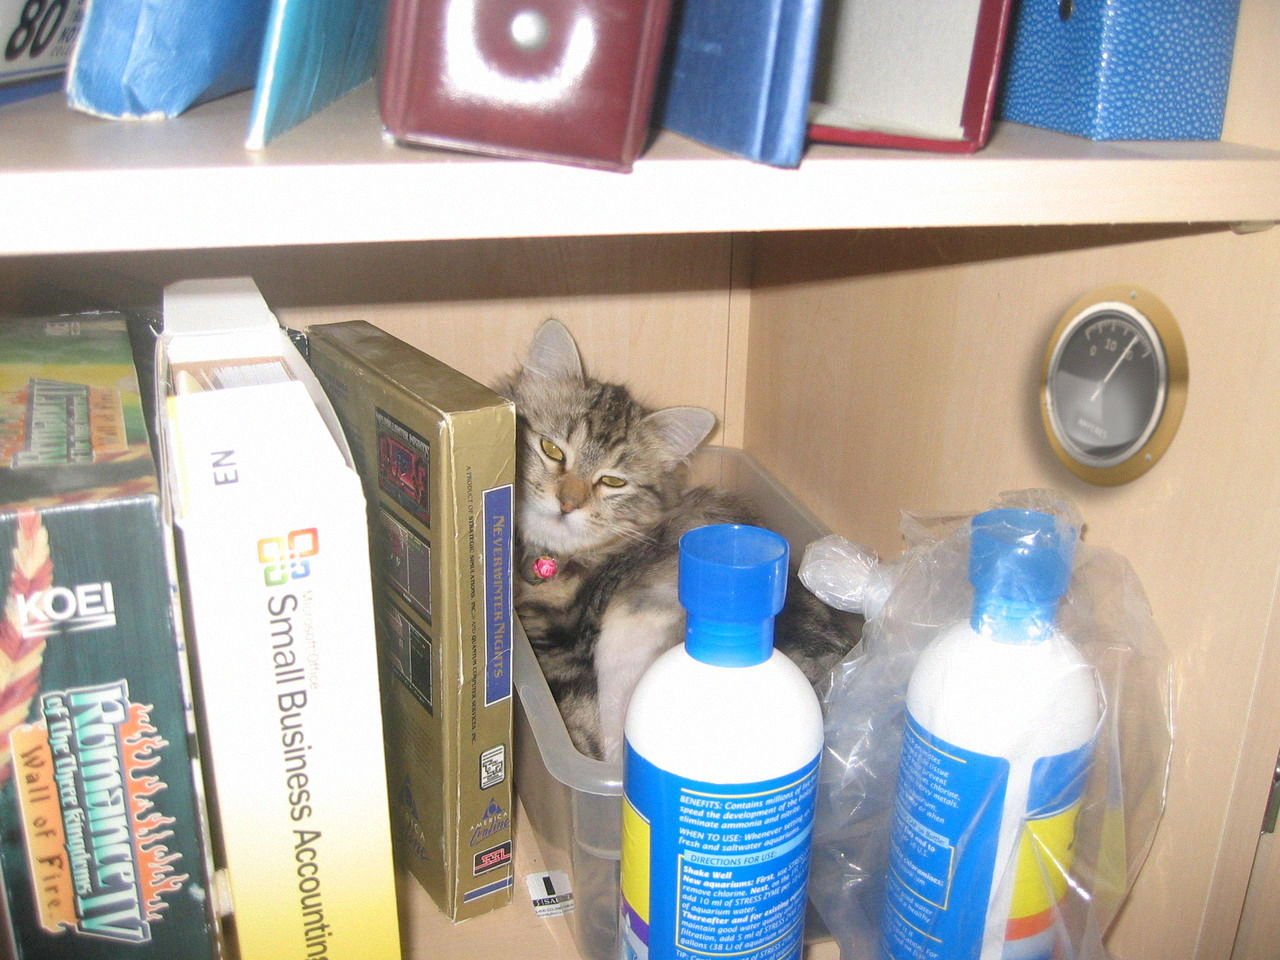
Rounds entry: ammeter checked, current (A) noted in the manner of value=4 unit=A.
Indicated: value=20 unit=A
